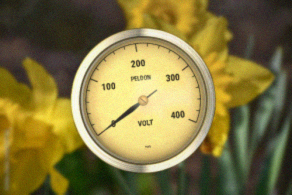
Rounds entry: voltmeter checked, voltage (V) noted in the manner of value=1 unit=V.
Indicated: value=0 unit=V
